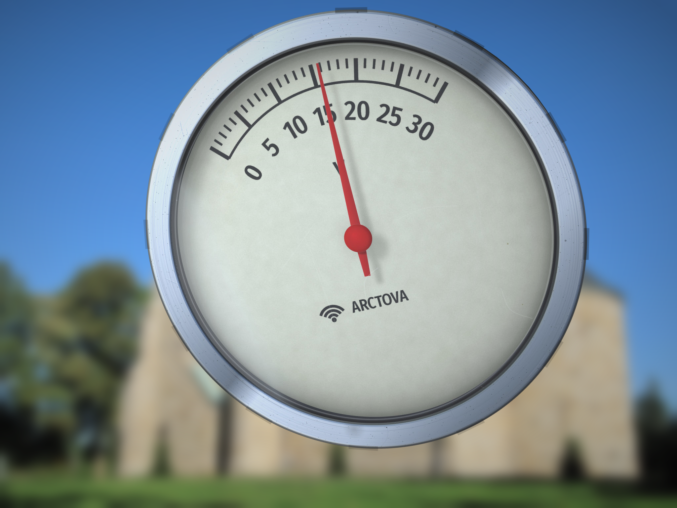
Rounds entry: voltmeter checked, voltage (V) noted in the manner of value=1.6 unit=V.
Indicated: value=16 unit=V
